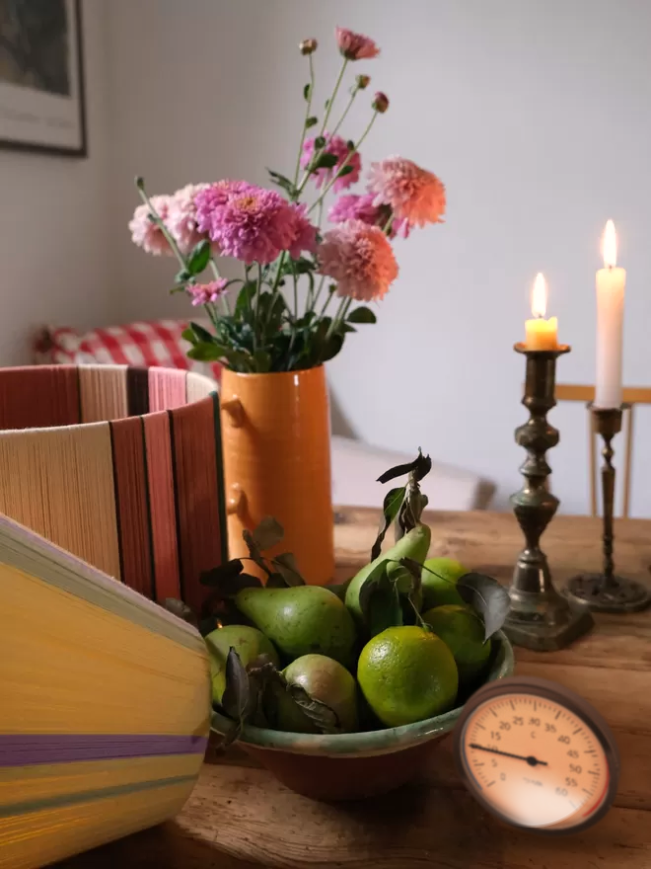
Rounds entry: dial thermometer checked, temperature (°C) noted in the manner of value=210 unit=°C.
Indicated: value=10 unit=°C
